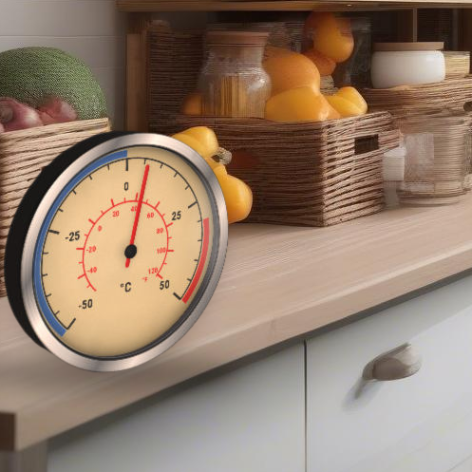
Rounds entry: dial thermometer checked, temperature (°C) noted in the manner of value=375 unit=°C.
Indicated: value=5 unit=°C
